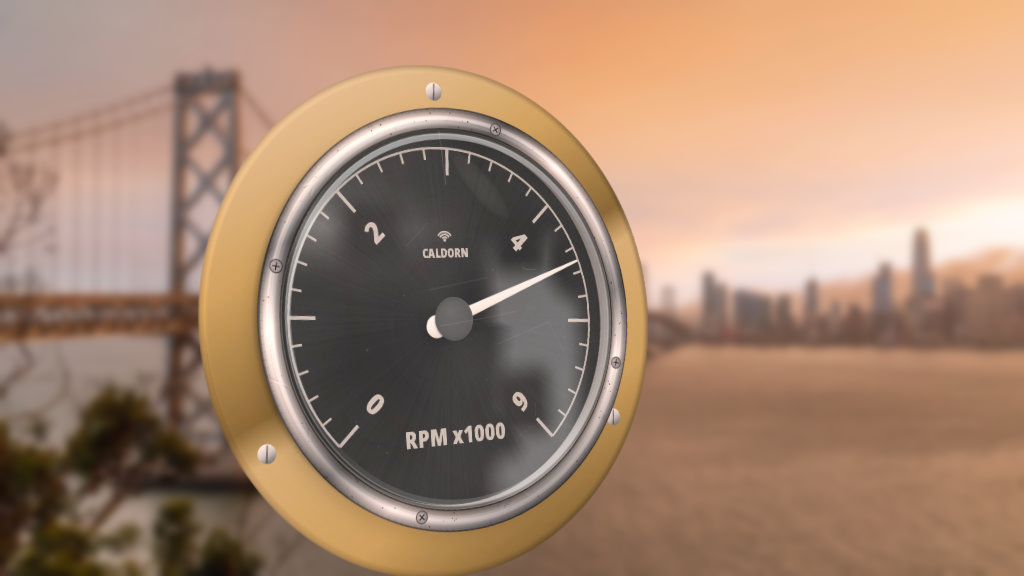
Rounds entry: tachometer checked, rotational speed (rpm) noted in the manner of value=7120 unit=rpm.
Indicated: value=4500 unit=rpm
